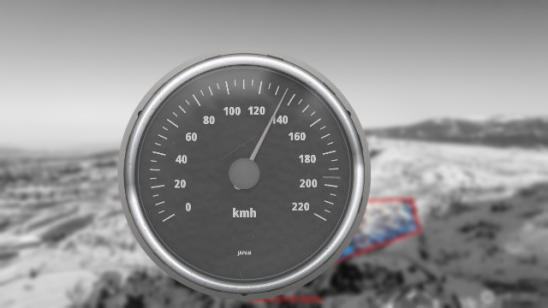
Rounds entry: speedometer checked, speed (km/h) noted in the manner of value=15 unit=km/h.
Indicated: value=135 unit=km/h
